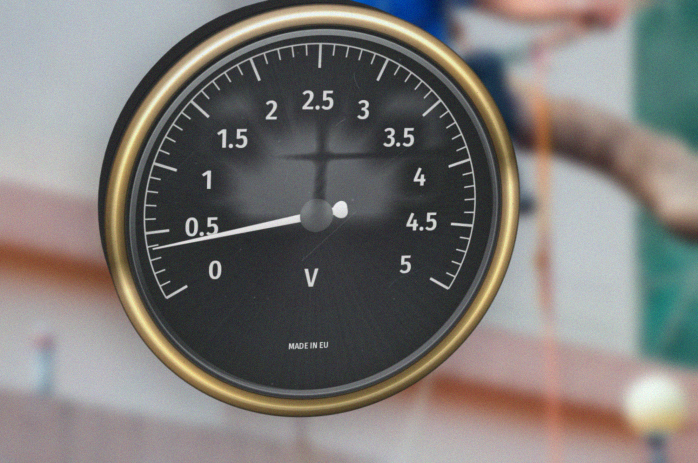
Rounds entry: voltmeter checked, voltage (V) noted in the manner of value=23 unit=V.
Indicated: value=0.4 unit=V
